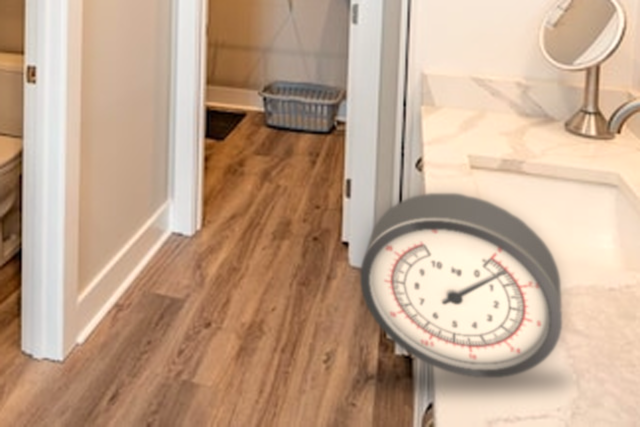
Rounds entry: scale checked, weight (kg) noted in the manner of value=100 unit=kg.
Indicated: value=0.5 unit=kg
